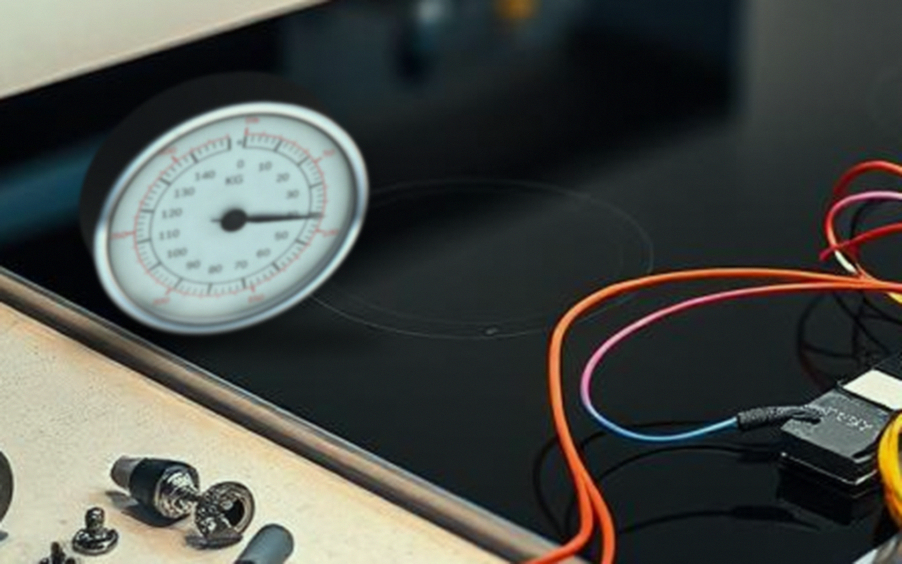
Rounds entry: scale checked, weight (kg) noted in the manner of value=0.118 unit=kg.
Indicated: value=40 unit=kg
